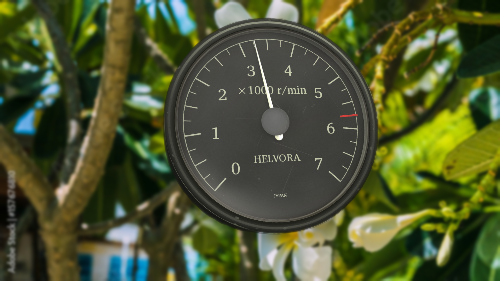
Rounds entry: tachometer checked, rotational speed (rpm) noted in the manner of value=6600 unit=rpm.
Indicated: value=3250 unit=rpm
